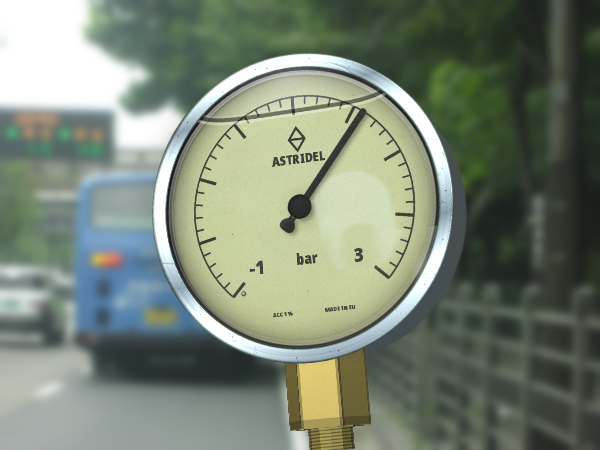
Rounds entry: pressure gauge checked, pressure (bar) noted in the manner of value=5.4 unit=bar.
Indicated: value=1.6 unit=bar
